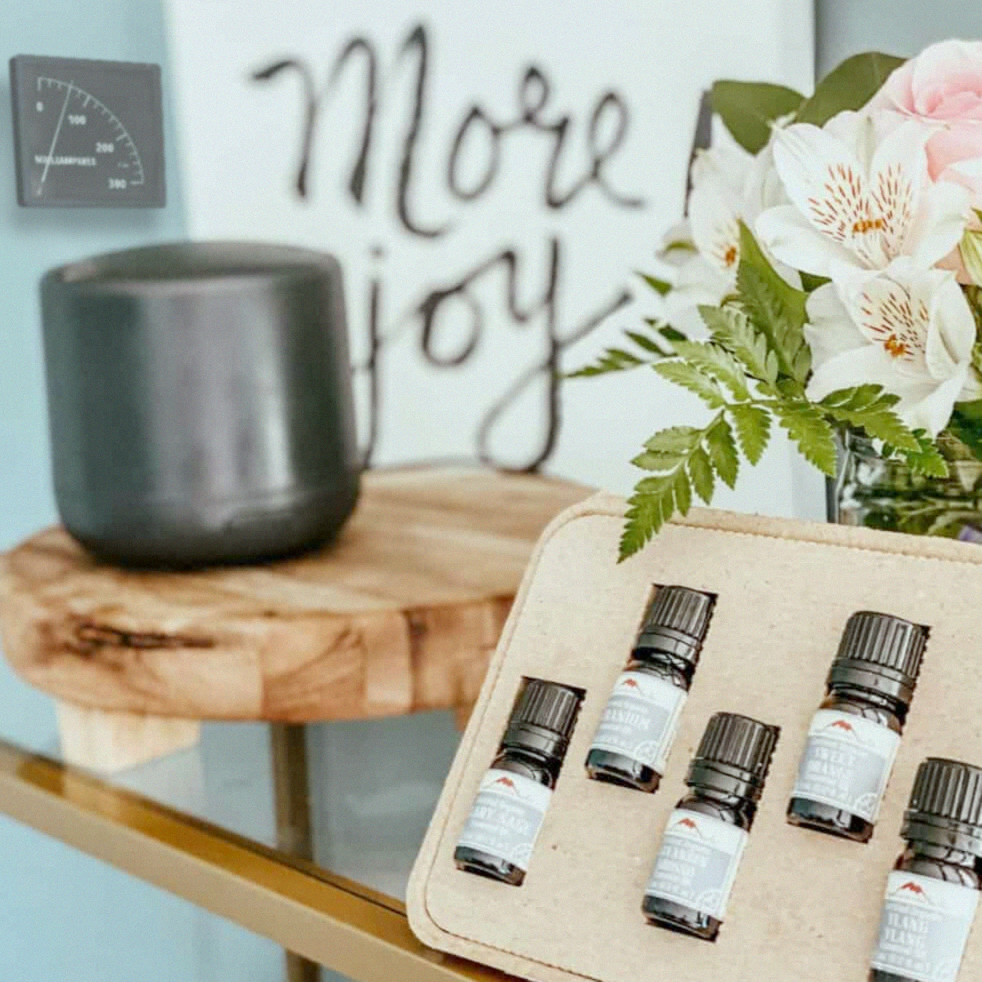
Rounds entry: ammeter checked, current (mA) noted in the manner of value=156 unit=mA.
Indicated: value=60 unit=mA
